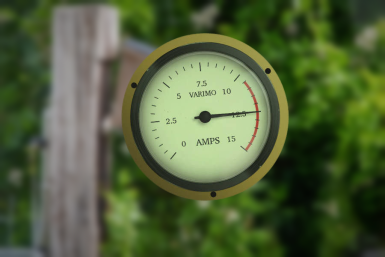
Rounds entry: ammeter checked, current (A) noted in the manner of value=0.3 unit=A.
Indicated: value=12.5 unit=A
